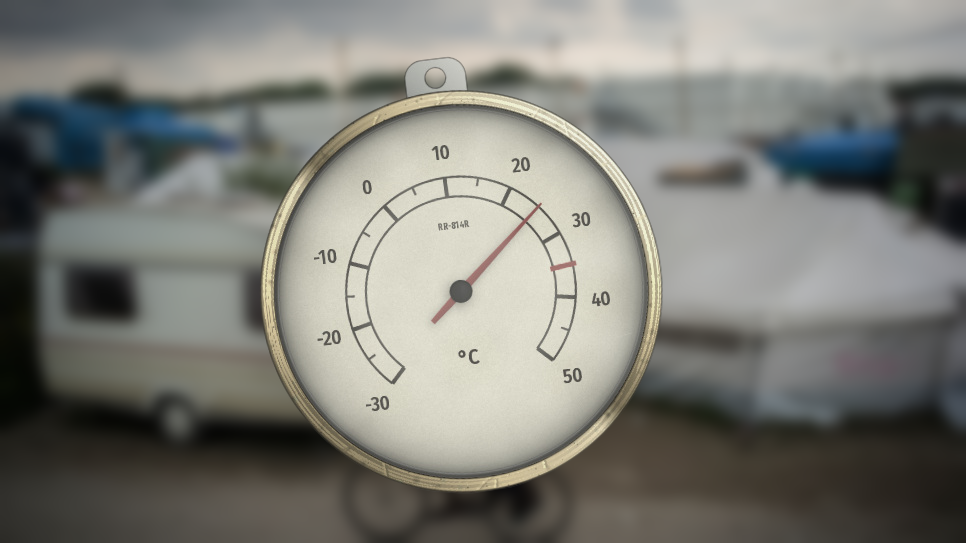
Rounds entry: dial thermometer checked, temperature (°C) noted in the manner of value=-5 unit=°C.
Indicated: value=25 unit=°C
